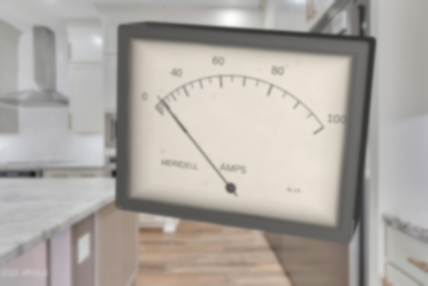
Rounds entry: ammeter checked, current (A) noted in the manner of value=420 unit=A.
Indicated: value=20 unit=A
